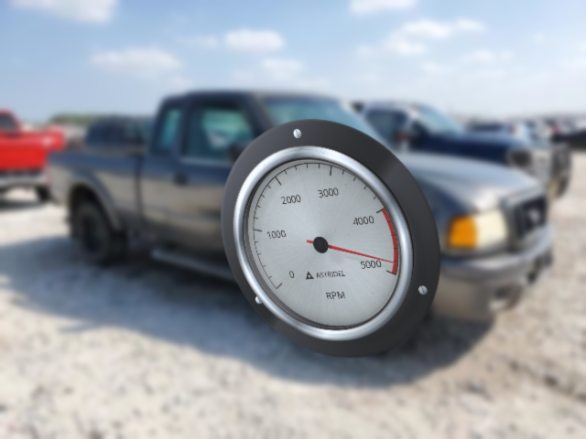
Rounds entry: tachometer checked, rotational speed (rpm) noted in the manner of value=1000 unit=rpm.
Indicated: value=4800 unit=rpm
